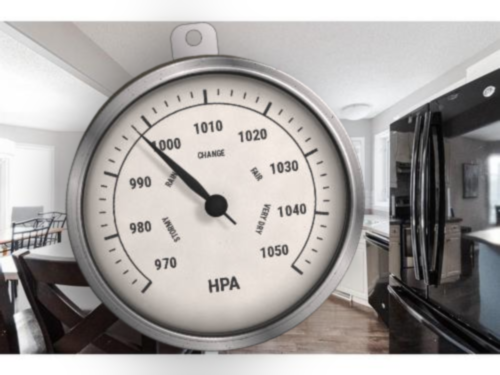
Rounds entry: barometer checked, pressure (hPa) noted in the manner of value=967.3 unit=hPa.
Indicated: value=998 unit=hPa
